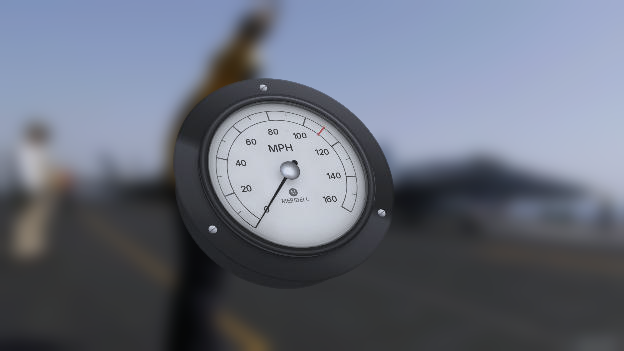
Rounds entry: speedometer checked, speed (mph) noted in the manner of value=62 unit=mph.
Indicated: value=0 unit=mph
